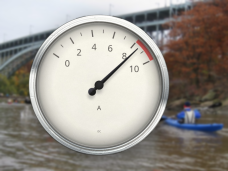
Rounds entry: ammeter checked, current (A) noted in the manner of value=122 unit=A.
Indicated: value=8.5 unit=A
